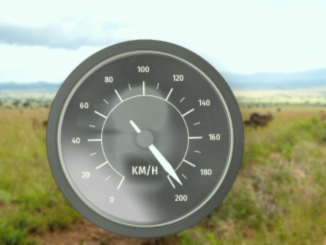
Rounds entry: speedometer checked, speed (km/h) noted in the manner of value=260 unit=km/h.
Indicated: value=195 unit=km/h
